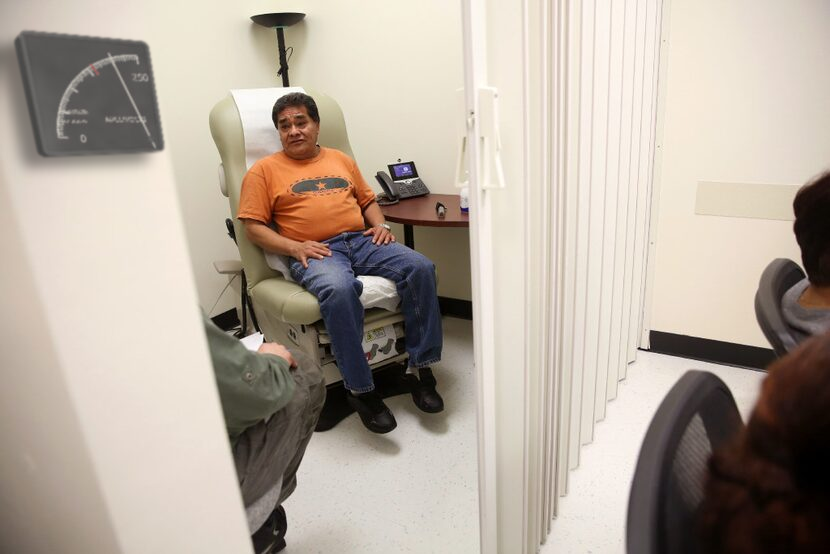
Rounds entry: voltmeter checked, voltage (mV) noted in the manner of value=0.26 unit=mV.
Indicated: value=200 unit=mV
